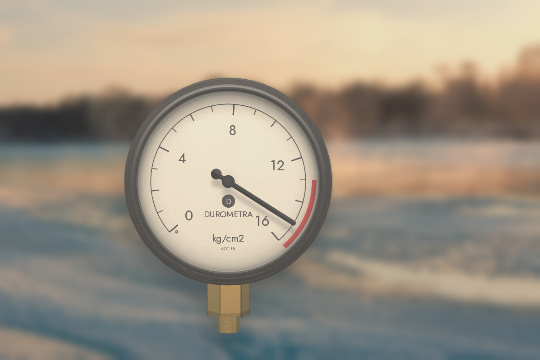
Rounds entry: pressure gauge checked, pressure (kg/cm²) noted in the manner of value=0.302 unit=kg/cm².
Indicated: value=15 unit=kg/cm²
